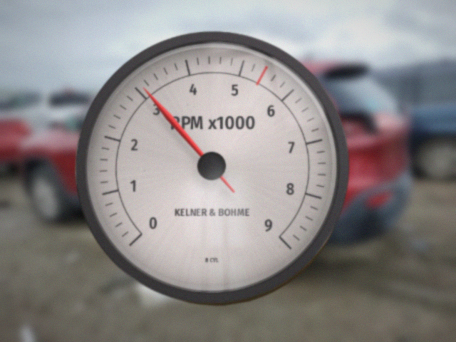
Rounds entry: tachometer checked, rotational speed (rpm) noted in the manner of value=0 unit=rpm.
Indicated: value=3100 unit=rpm
